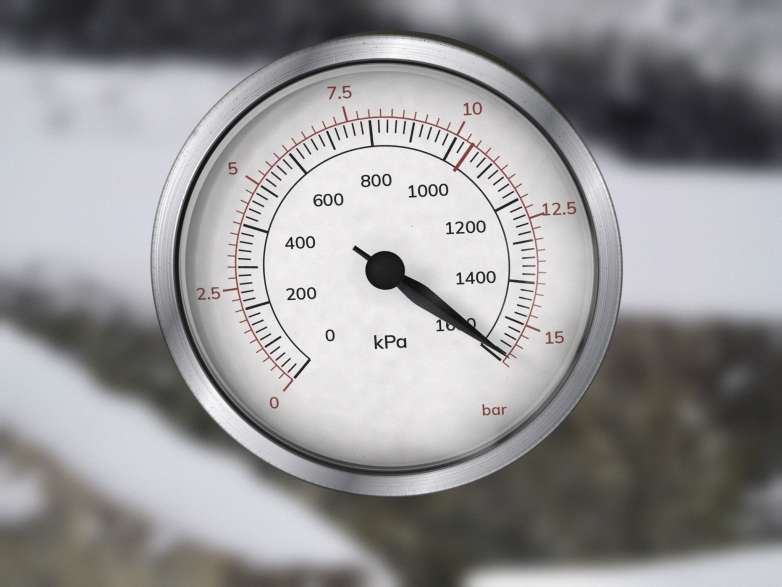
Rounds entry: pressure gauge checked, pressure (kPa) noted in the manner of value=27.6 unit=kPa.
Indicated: value=1580 unit=kPa
